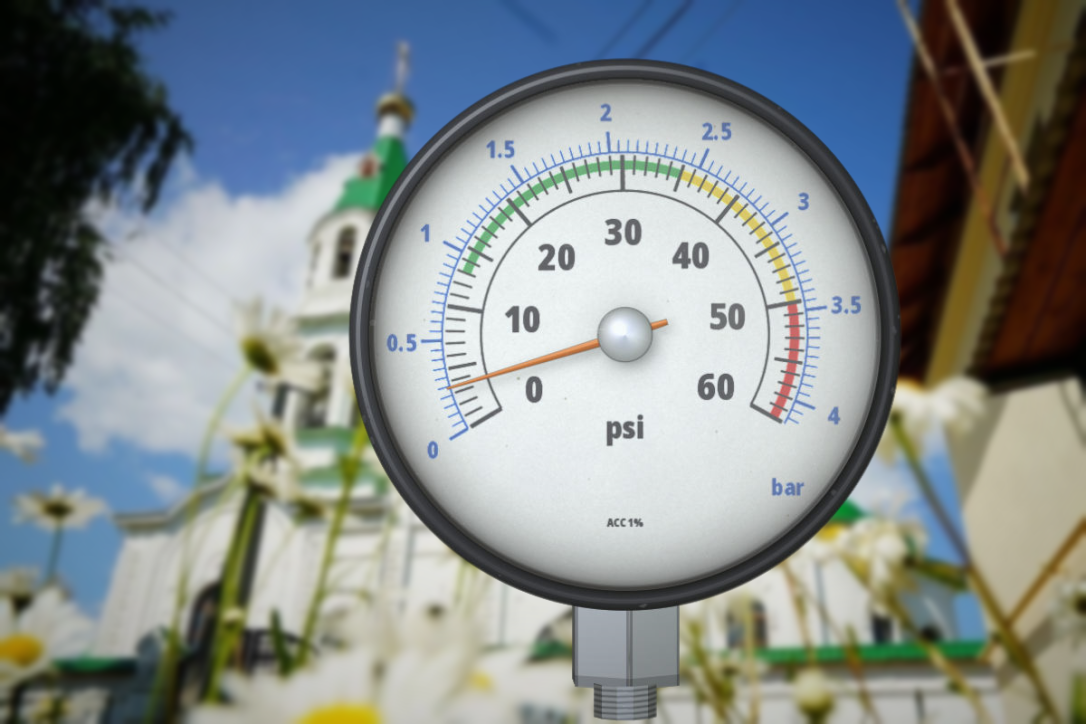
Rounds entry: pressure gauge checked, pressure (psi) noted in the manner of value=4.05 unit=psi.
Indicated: value=3.5 unit=psi
